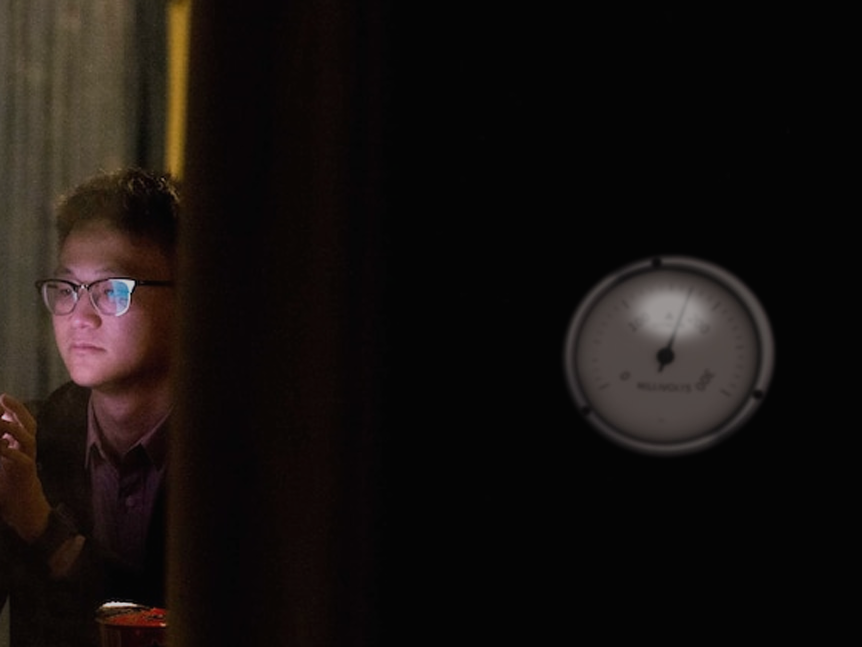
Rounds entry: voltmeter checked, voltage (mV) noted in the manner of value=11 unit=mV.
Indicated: value=170 unit=mV
